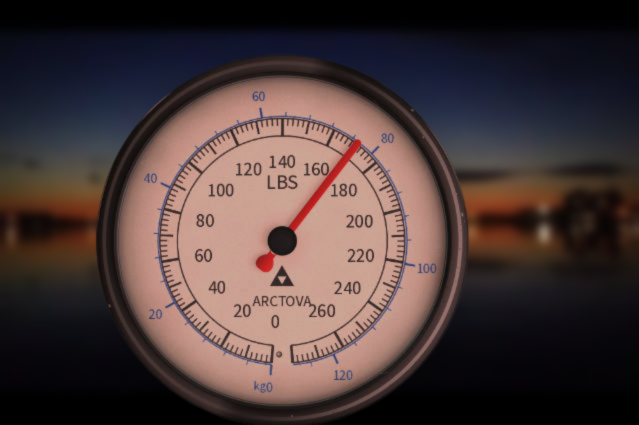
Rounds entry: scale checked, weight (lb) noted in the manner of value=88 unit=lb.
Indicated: value=170 unit=lb
